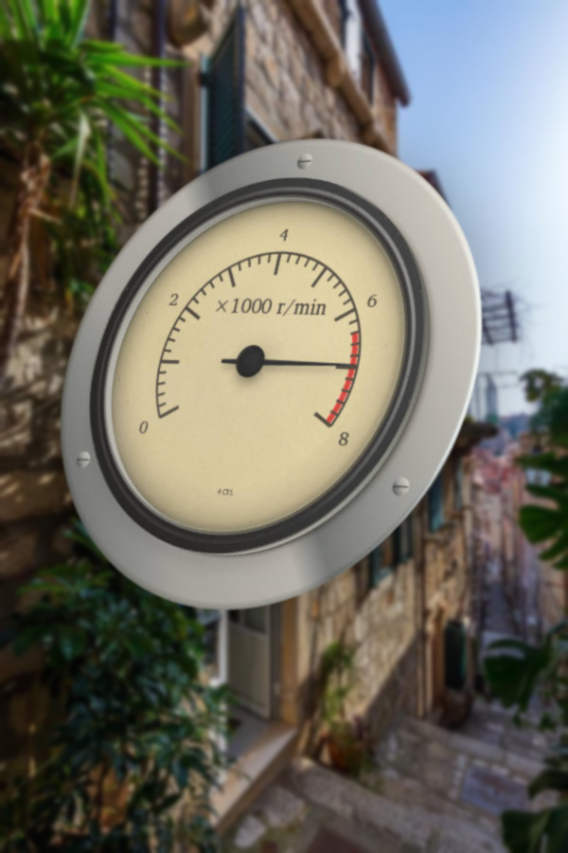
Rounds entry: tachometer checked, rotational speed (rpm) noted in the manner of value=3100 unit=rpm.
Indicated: value=7000 unit=rpm
